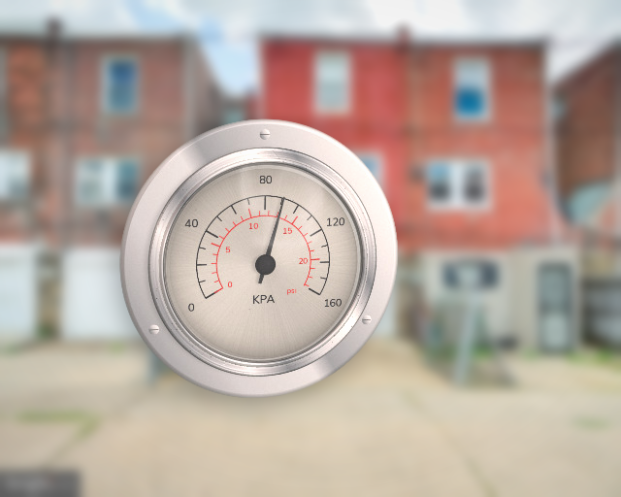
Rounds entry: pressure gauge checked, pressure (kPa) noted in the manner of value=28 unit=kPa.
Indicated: value=90 unit=kPa
